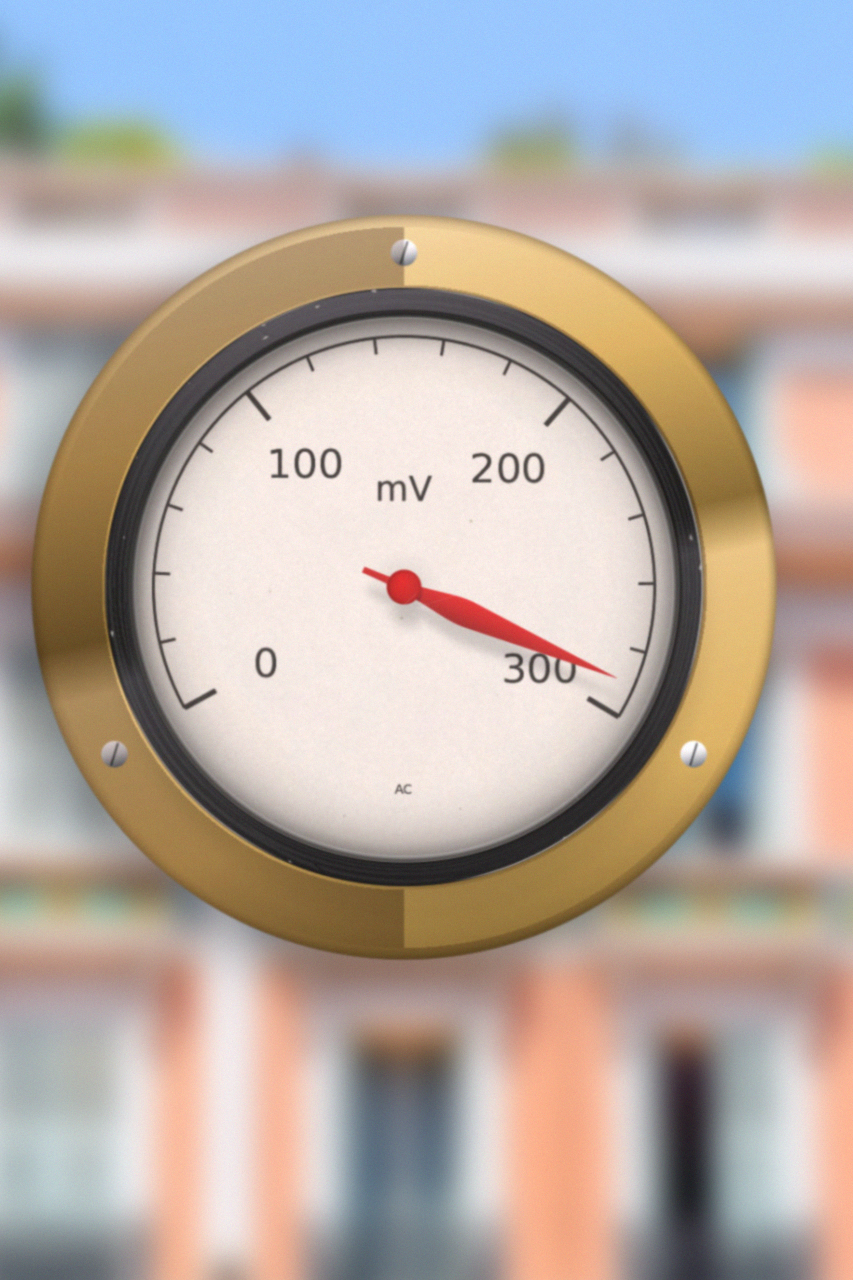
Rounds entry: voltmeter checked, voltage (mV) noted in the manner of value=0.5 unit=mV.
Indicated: value=290 unit=mV
